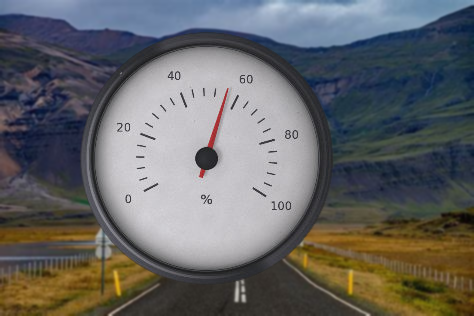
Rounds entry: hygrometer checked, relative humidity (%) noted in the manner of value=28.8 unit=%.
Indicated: value=56 unit=%
